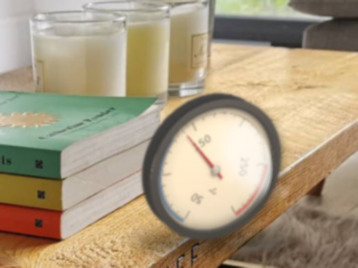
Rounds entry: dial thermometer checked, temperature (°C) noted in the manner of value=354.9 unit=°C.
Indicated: value=140 unit=°C
